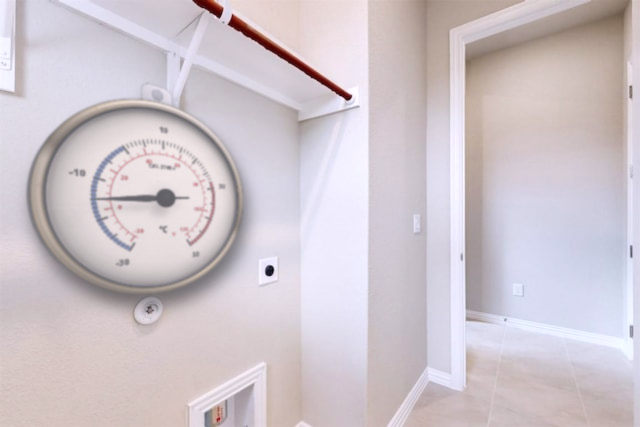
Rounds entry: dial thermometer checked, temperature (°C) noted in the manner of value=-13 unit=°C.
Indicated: value=-15 unit=°C
